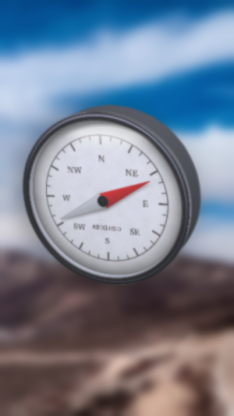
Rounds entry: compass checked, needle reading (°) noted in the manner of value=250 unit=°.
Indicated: value=65 unit=°
